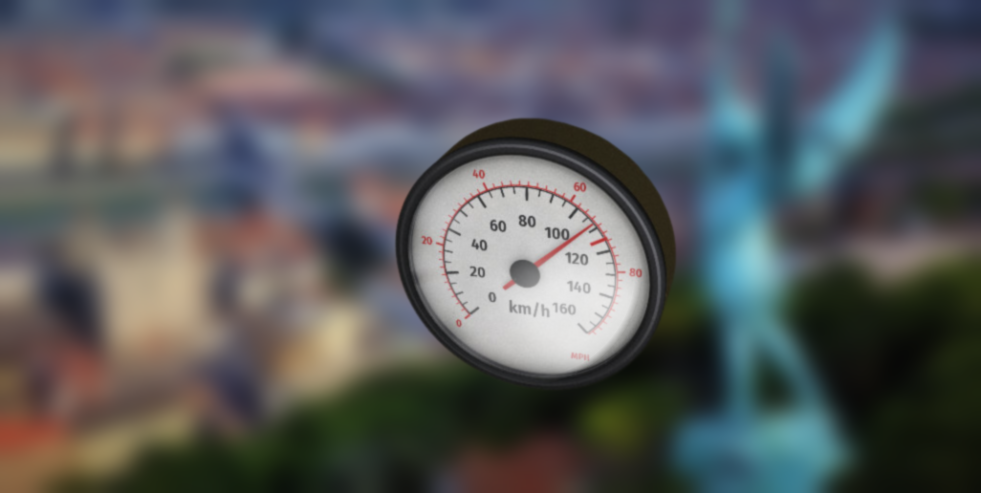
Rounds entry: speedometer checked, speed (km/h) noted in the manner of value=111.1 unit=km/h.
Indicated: value=107.5 unit=km/h
